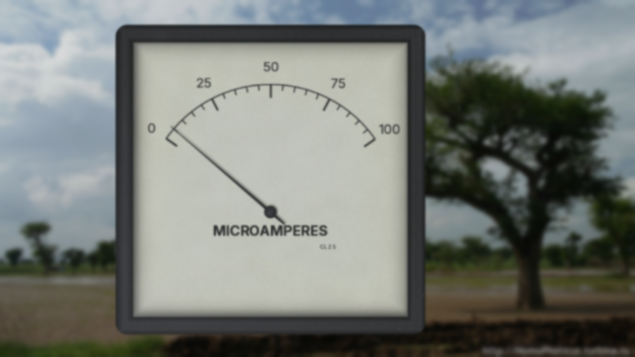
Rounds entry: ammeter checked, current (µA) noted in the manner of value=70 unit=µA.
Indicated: value=5 unit=µA
